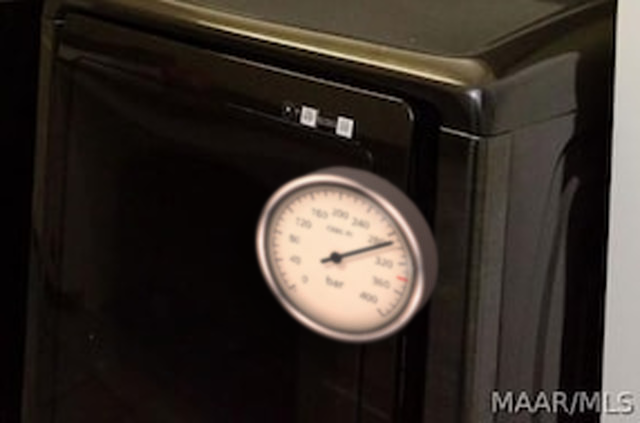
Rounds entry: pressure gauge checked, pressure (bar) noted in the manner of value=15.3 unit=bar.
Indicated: value=290 unit=bar
